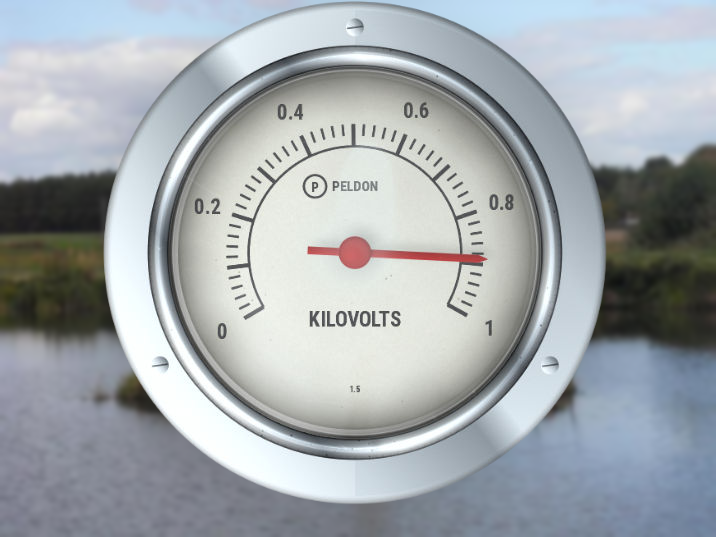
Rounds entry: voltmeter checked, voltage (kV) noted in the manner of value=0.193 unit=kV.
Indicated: value=0.89 unit=kV
